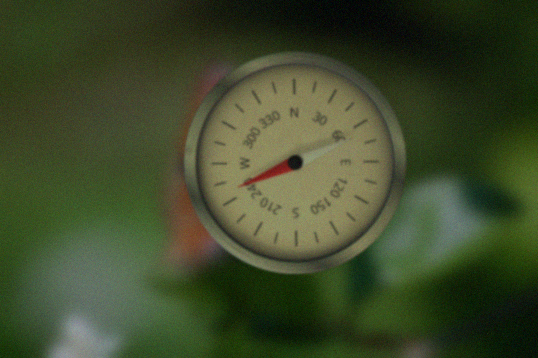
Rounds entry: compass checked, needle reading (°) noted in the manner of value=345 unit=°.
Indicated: value=247.5 unit=°
